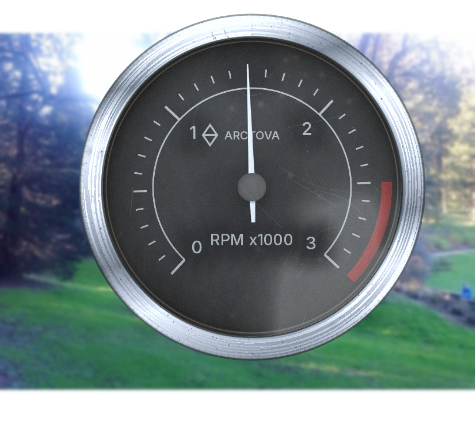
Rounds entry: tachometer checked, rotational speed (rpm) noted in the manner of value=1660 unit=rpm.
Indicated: value=1500 unit=rpm
